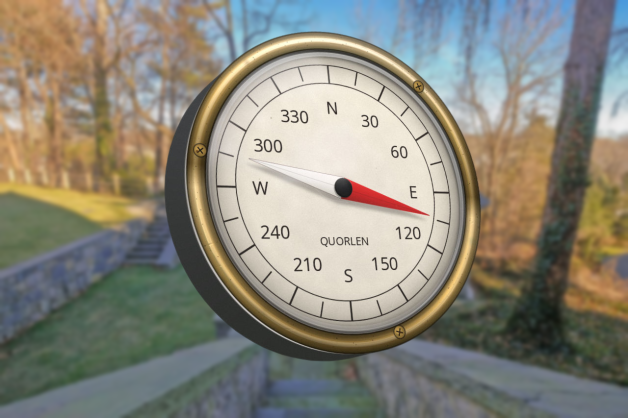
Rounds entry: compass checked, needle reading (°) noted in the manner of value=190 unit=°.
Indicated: value=105 unit=°
